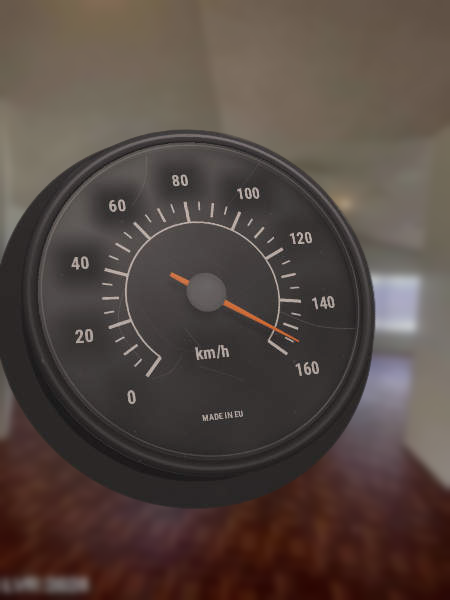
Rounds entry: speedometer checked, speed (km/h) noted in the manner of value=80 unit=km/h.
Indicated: value=155 unit=km/h
